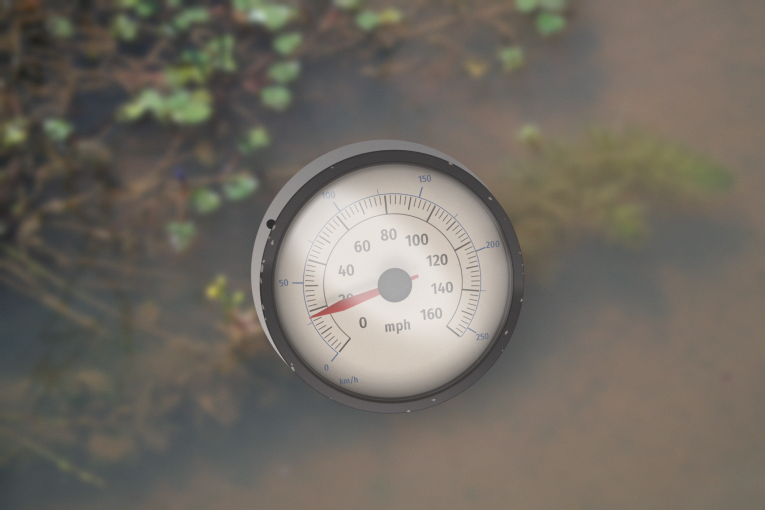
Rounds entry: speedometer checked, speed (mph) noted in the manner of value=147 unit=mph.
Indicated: value=18 unit=mph
